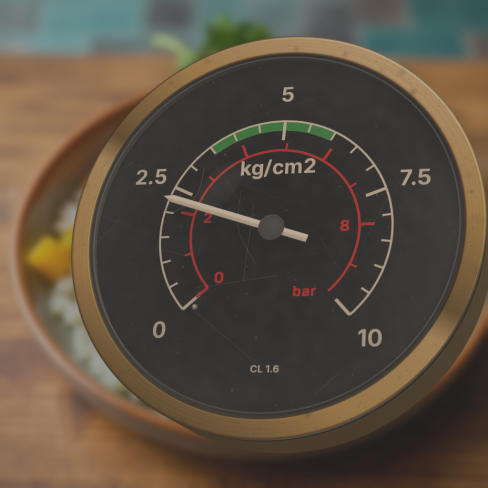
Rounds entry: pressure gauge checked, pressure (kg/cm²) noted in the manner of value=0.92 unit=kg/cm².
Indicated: value=2.25 unit=kg/cm²
